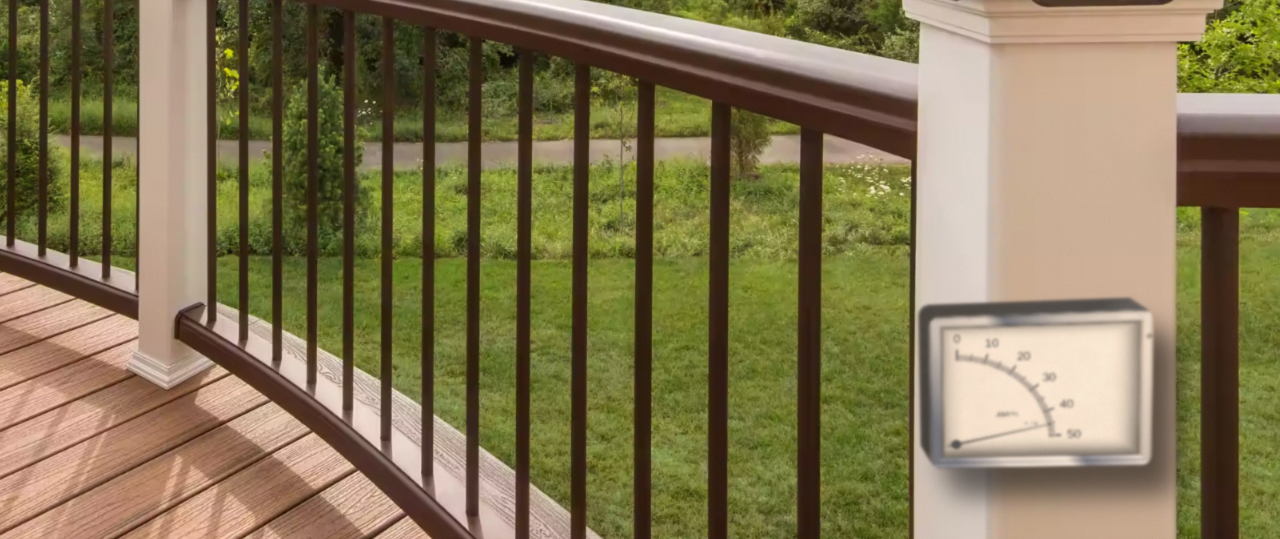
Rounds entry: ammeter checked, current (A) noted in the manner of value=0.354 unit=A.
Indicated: value=45 unit=A
